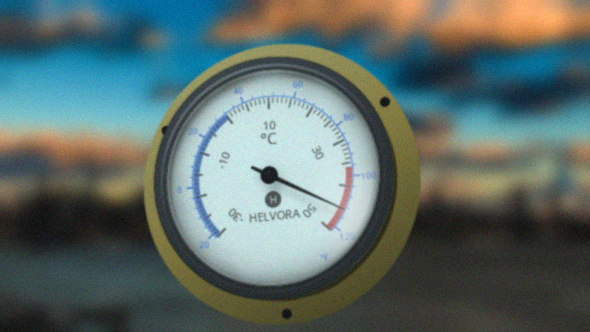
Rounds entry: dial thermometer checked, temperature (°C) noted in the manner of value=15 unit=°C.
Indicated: value=45 unit=°C
